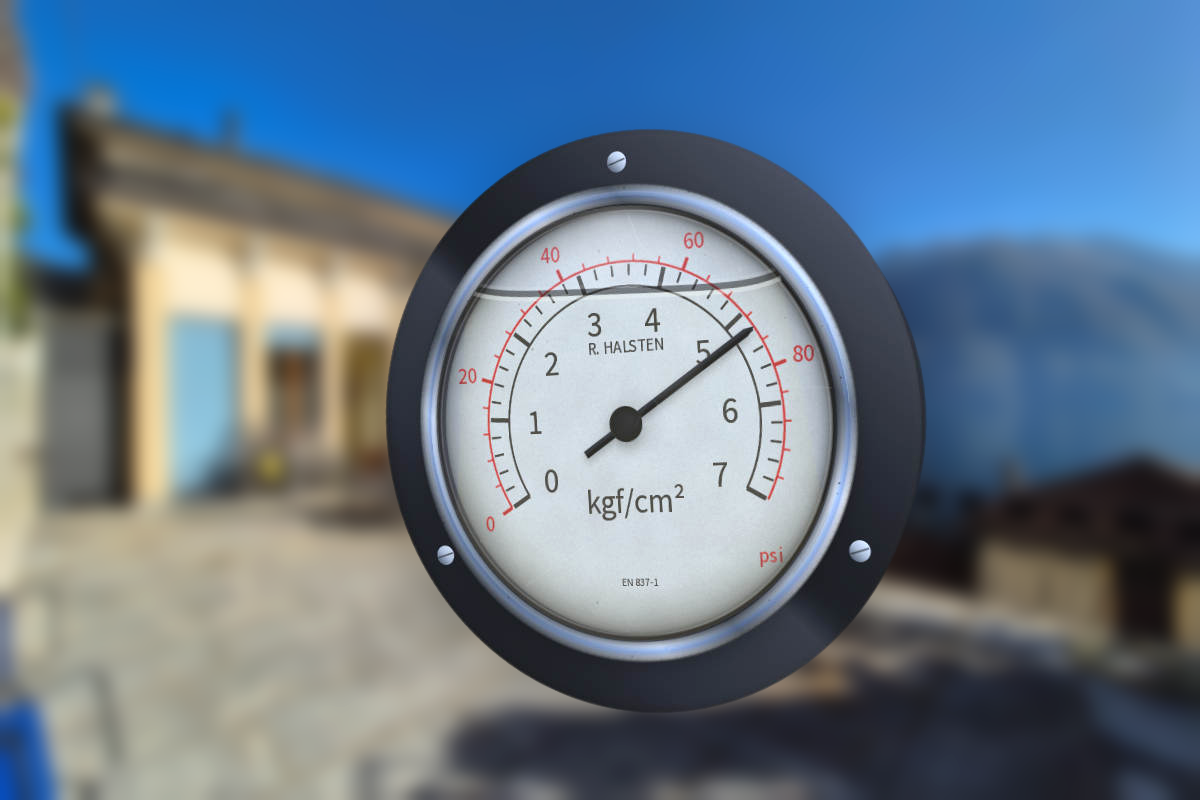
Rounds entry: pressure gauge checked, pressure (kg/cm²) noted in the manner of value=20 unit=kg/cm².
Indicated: value=5.2 unit=kg/cm²
